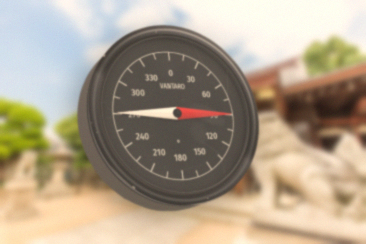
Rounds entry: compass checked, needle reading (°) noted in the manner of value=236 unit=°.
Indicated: value=90 unit=°
